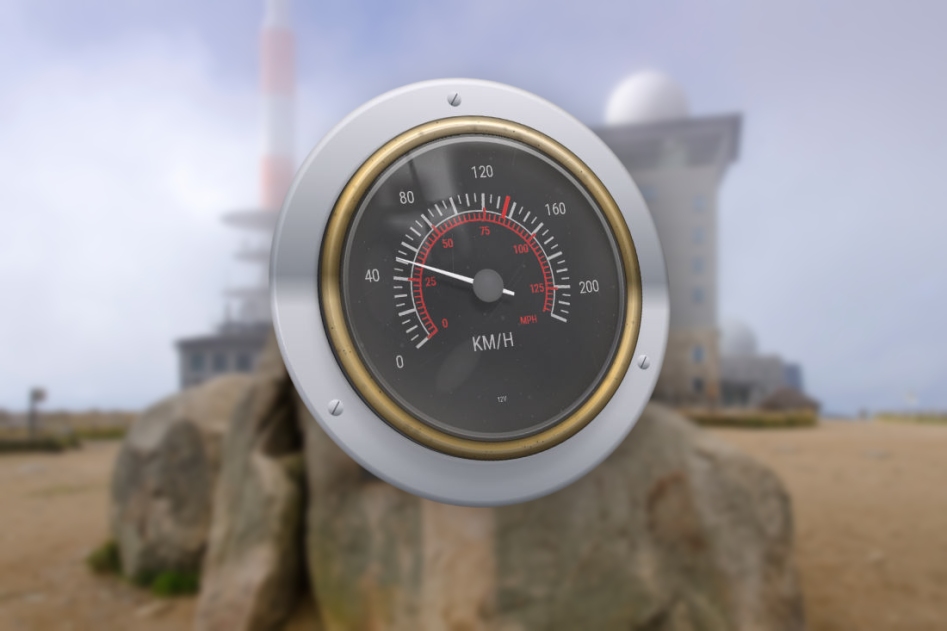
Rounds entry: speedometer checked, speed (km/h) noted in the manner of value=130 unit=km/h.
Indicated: value=50 unit=km/h
